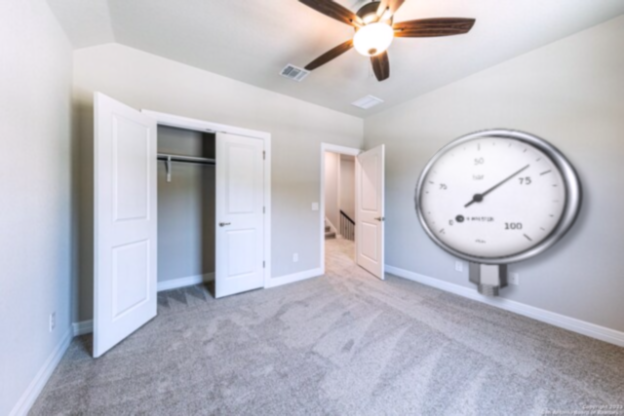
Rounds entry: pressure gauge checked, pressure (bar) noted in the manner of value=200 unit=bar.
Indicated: value=70 unit=bar
